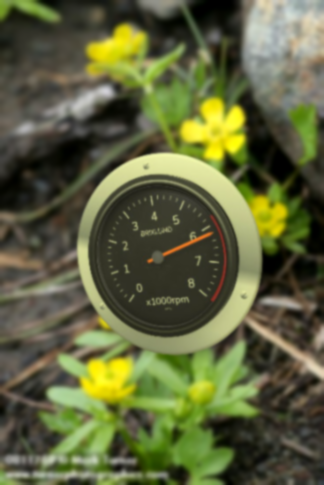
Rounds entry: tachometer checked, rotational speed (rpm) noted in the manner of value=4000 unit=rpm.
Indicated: value=6200 unit=rpm
